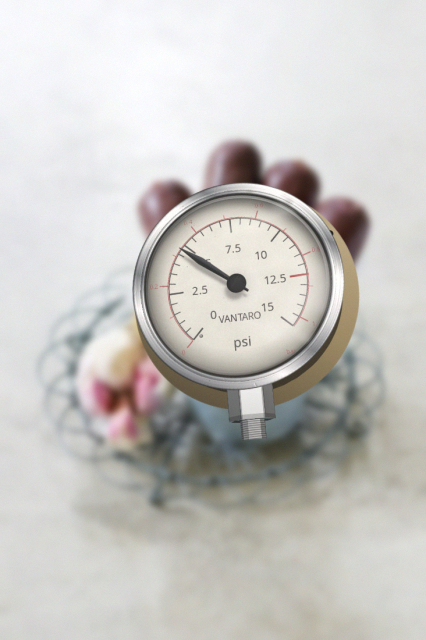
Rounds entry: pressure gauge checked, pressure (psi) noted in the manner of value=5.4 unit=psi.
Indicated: value=4.75 unit=psi
